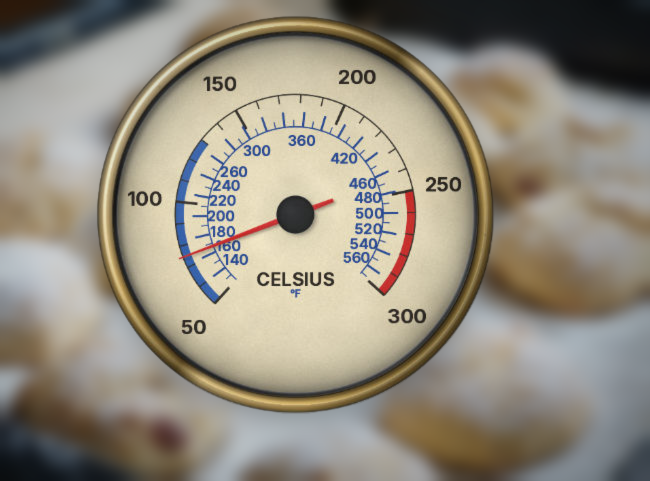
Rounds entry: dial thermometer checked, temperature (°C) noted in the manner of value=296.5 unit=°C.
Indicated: value=75 unit=°C
